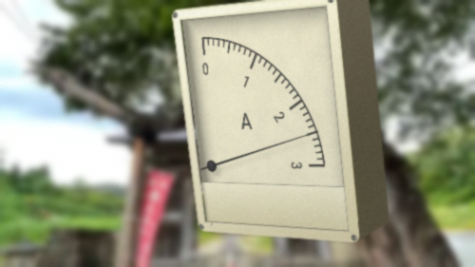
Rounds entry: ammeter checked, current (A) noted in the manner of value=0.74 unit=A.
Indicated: value=2.5 unit=A
